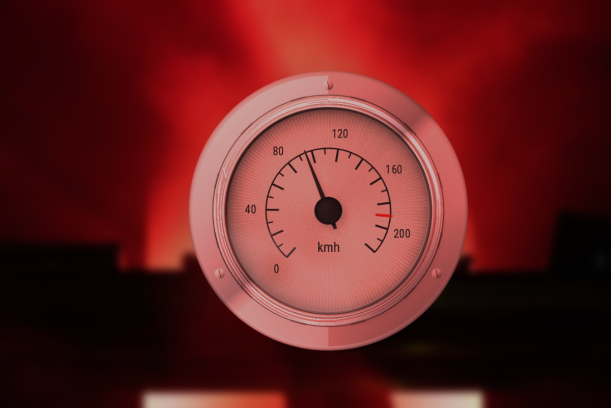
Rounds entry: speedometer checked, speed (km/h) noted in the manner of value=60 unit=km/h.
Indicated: value=95 unit=km/h
